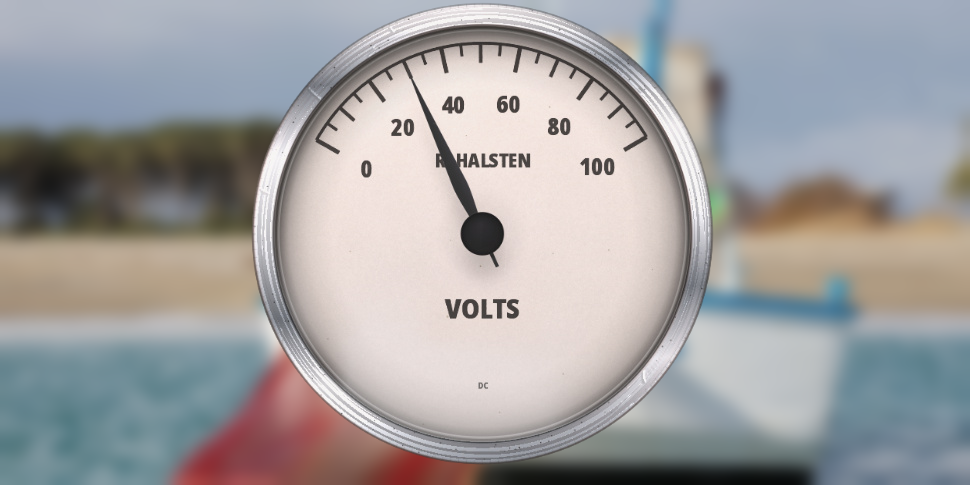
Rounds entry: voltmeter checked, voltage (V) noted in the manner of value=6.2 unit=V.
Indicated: value=30 unit=V
